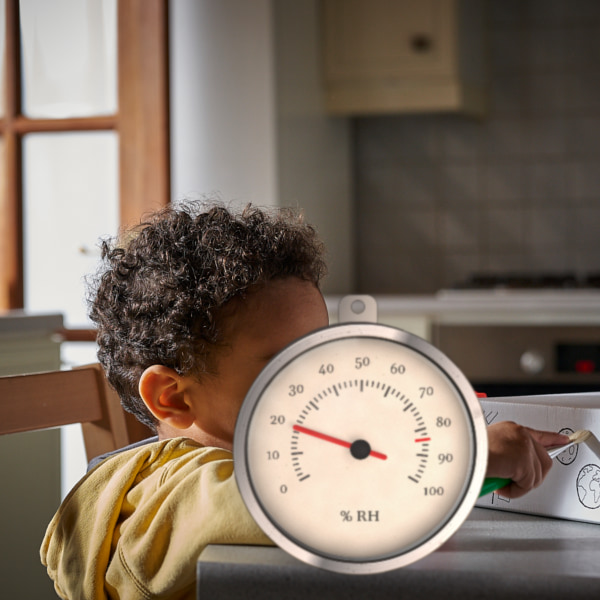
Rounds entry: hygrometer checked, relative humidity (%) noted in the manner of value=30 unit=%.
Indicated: value=20 unit=%
